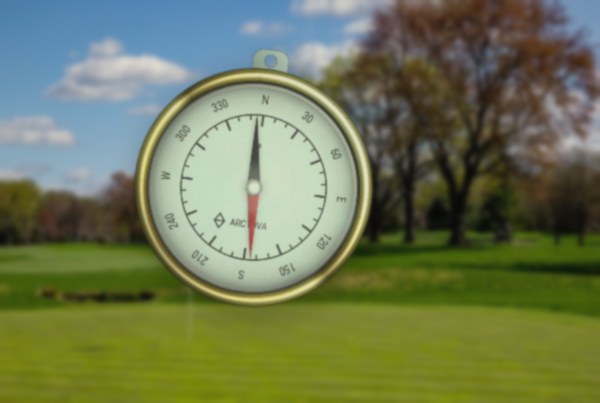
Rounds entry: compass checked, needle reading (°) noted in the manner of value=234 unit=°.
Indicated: value=175 unit=°
